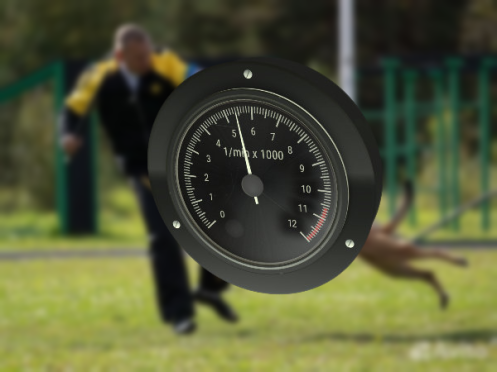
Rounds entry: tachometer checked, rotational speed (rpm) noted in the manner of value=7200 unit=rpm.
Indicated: value=5500 unit=rpm
